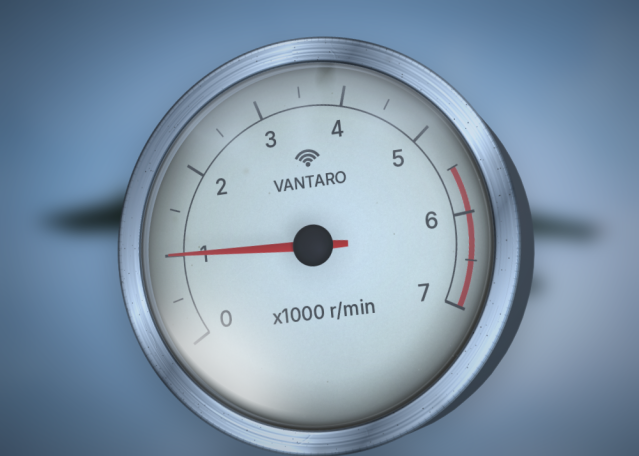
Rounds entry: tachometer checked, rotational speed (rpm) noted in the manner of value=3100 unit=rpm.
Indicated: value=1000 unit=rpm
